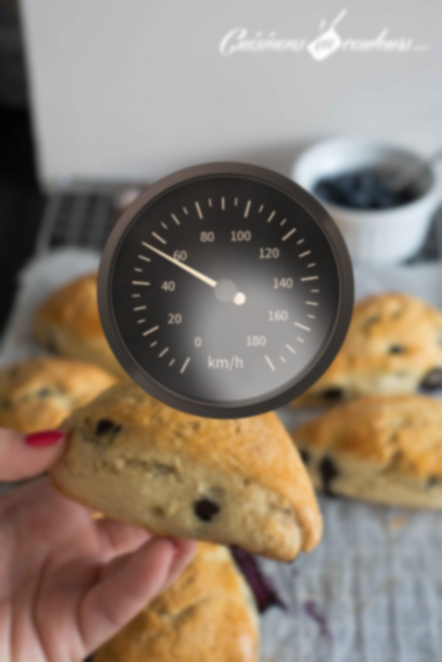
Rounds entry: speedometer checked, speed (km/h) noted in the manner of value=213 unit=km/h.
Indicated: value=55 unit=km/h
